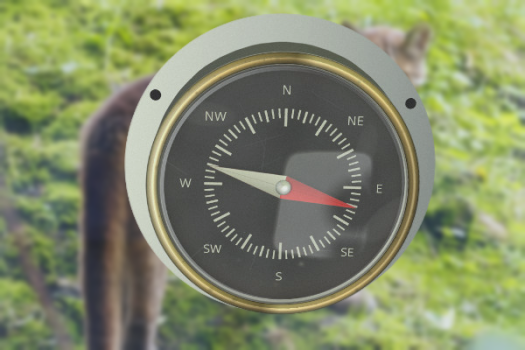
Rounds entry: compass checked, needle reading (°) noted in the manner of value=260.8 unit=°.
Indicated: value=105 unit=°
